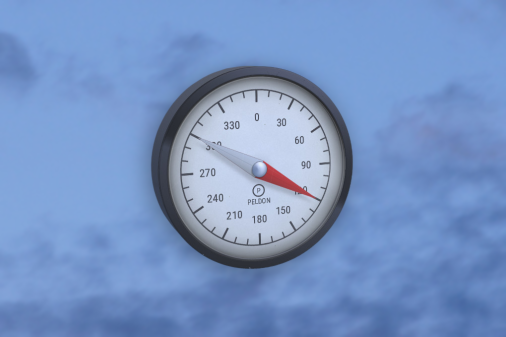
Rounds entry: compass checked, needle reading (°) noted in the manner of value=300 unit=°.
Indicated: value=120 unit=°
